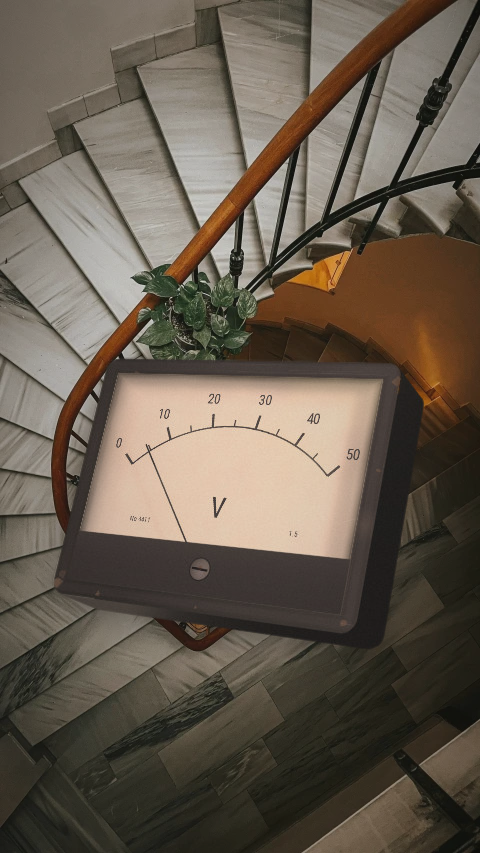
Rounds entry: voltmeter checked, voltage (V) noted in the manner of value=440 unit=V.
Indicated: value=5 unit=V
